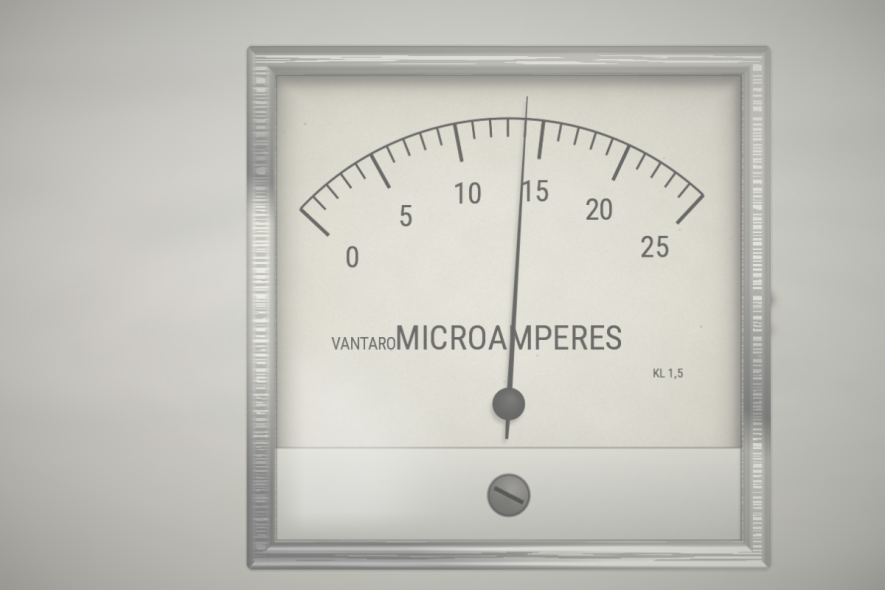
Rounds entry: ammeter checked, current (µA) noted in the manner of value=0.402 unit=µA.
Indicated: value=14 unit=µA
